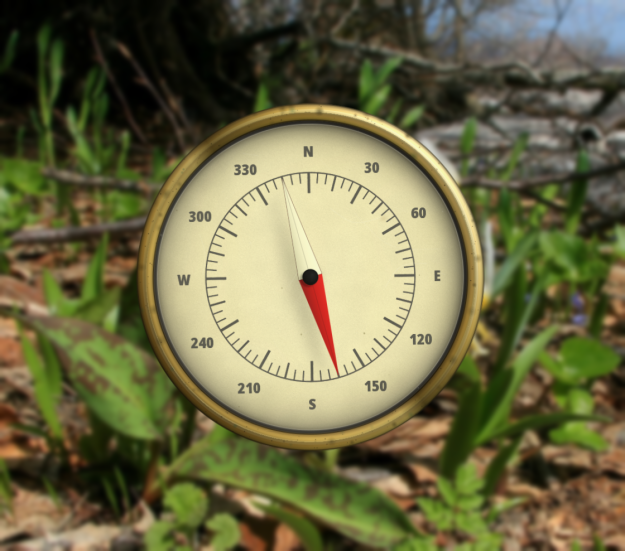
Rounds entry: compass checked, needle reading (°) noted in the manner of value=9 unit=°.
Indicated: value=165 unit=°
